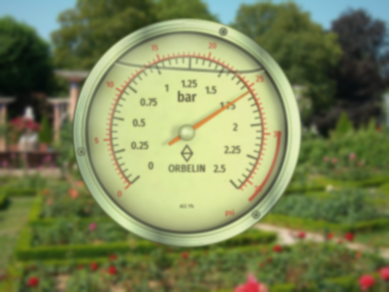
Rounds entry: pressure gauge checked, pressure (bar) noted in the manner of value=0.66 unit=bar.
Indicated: value=1.75 unit=bar
